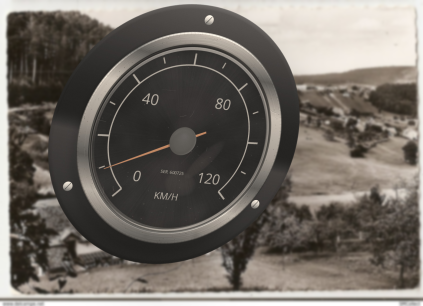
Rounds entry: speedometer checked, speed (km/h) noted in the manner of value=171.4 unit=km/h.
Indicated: value=10 unit=km/h
